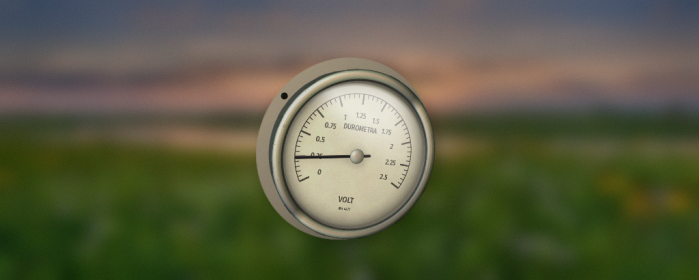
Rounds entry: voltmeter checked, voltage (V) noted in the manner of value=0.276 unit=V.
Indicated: value=0.25 unit=V
